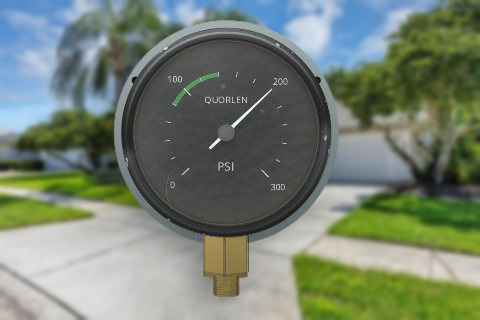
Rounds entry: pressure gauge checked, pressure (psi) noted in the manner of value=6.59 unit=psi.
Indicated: value=200 unit=psi
